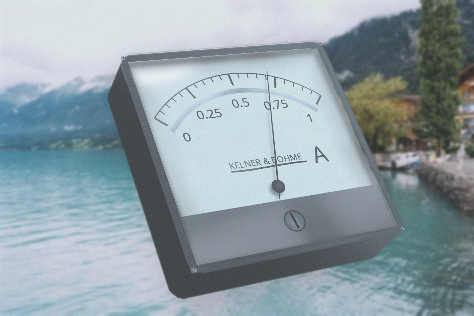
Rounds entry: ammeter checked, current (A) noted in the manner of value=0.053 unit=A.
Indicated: value=0.7 unit=A
